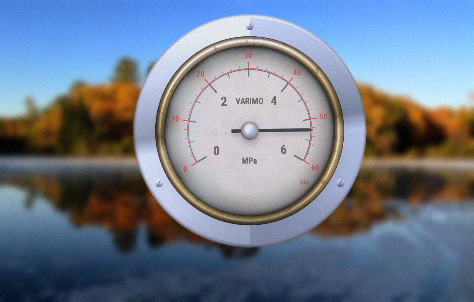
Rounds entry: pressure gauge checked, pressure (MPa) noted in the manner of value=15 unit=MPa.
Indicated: value=5.25 unit=MPa
